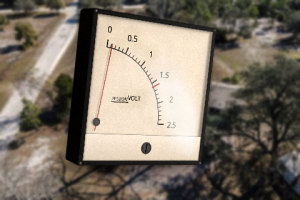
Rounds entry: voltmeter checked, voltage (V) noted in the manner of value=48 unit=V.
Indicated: value=0.1 unit=V
